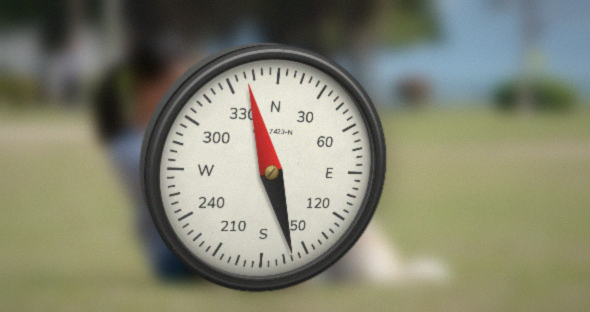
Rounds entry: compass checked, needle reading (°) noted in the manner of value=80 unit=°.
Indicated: value=340 unit=°
